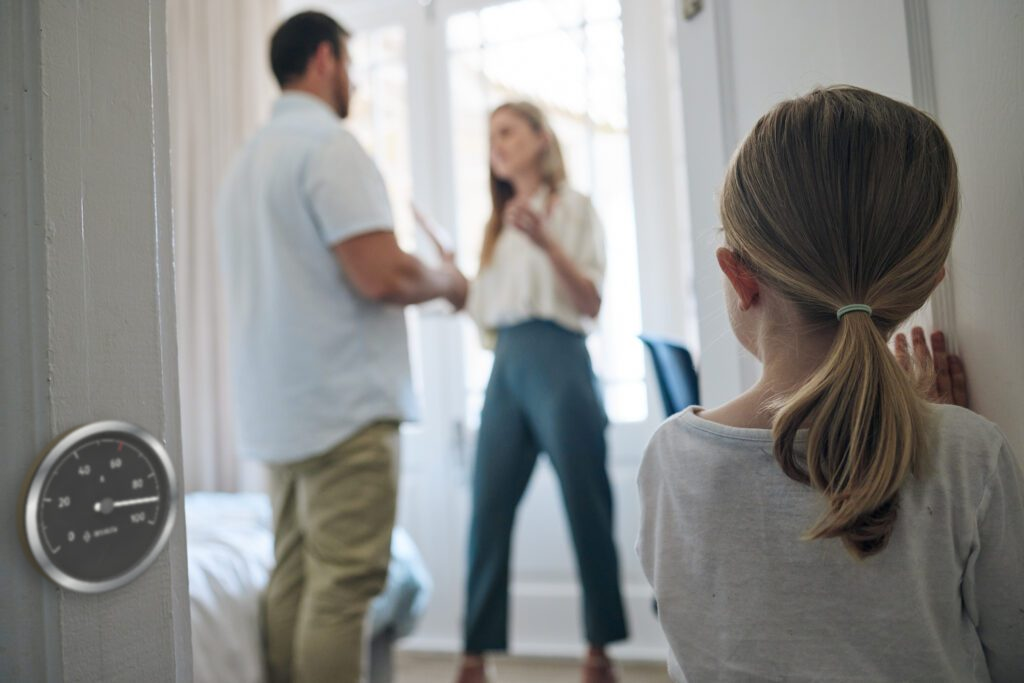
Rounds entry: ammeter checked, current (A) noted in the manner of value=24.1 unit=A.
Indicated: value=90 unit=A
